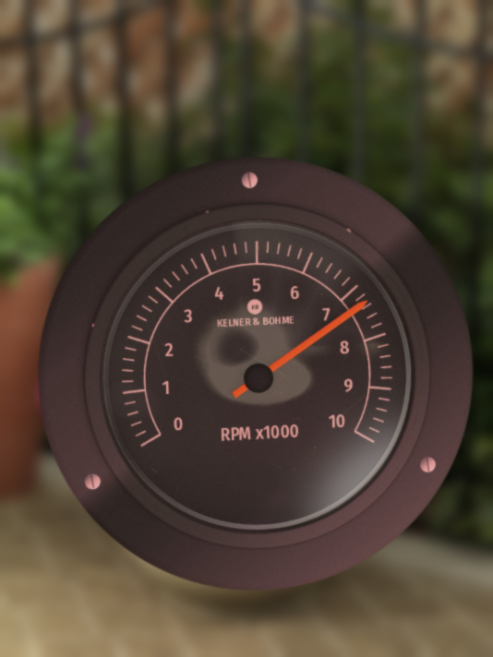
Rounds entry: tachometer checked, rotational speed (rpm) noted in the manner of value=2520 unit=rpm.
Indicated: value=7300 unit=rpm
